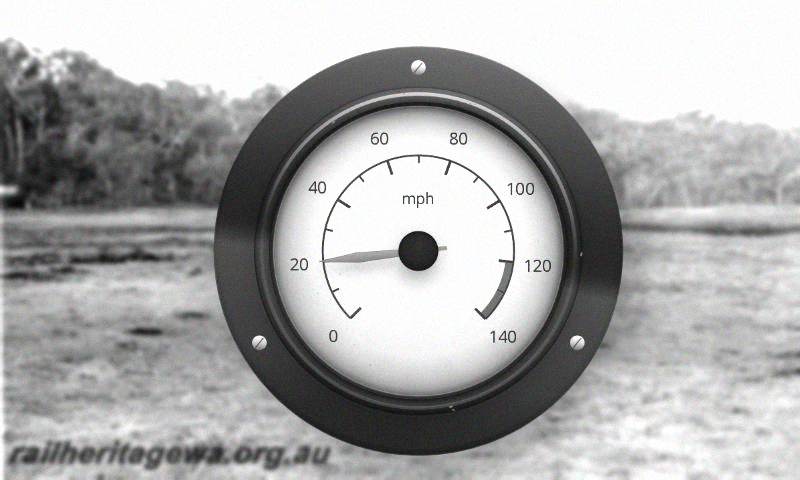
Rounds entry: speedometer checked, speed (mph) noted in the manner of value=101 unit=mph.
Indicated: value=20 unit=mph
